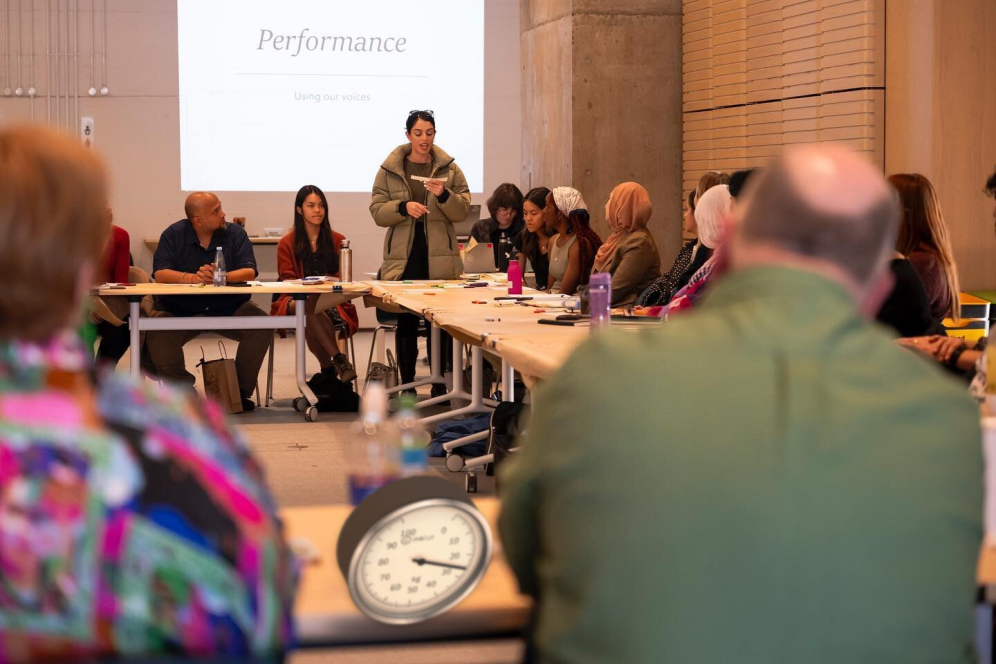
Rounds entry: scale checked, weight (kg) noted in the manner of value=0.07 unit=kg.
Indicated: value=25 unit=kg
